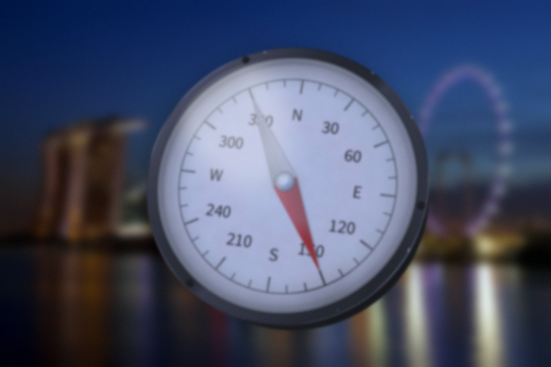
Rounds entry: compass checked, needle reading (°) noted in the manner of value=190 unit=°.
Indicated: value=150 unit=°
